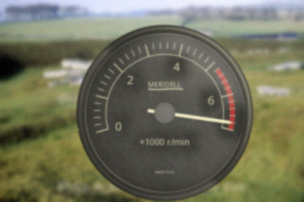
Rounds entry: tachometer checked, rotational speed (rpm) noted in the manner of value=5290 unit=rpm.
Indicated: value=6800 unit=rpm
